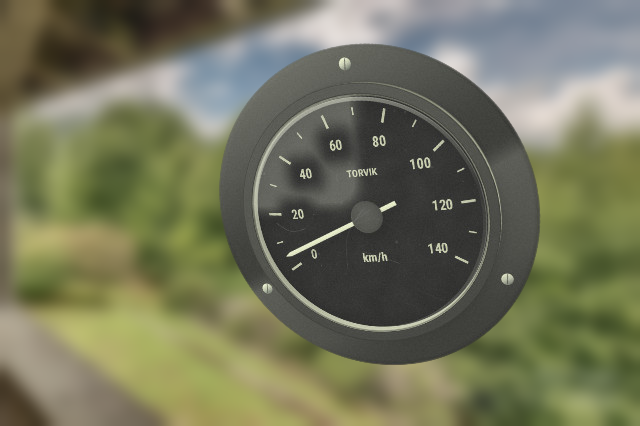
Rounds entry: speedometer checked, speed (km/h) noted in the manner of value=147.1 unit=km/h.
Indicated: value=5 unit=km/h
